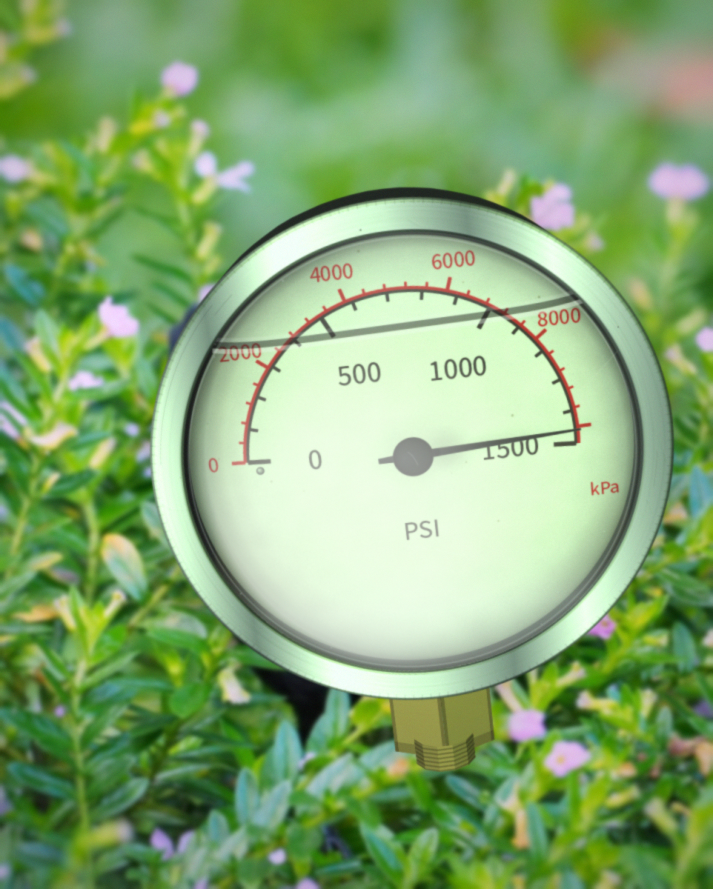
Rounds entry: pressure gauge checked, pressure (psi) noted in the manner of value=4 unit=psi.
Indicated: value=1450 unit=psi
